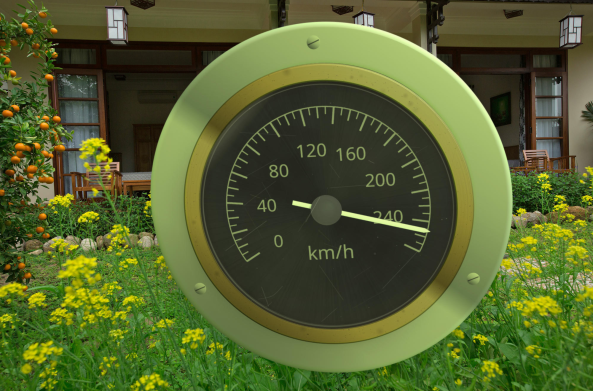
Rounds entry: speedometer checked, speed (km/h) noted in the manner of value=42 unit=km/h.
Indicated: value=245 unit=km/h
